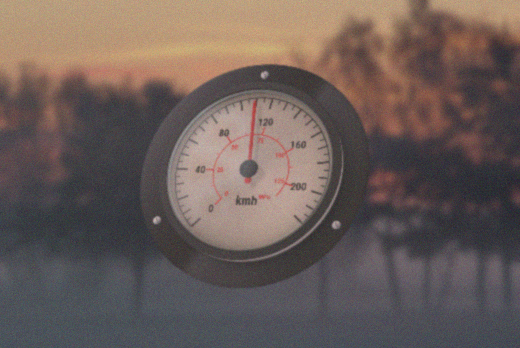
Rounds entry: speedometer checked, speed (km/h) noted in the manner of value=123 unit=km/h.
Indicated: value=110 unit=km/h
